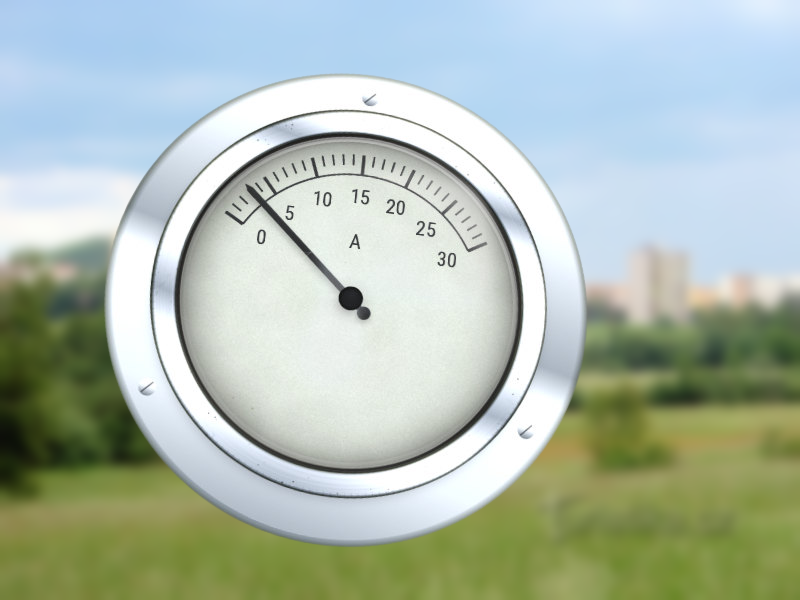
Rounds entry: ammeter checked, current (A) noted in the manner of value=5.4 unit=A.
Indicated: value=3 unit=A
